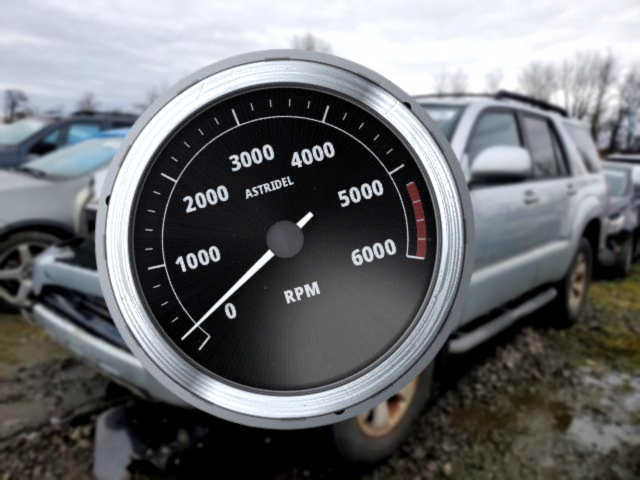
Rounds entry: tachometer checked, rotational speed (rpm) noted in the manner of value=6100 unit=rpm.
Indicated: value=200 unit=rpm
